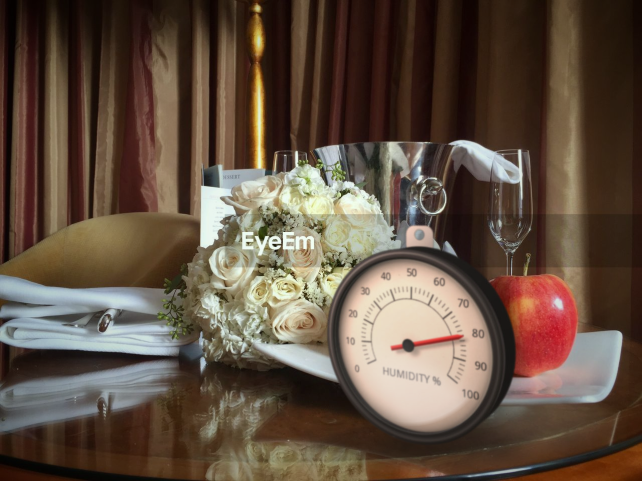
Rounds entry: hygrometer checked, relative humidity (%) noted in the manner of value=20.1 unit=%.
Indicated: value=80 unit=%
